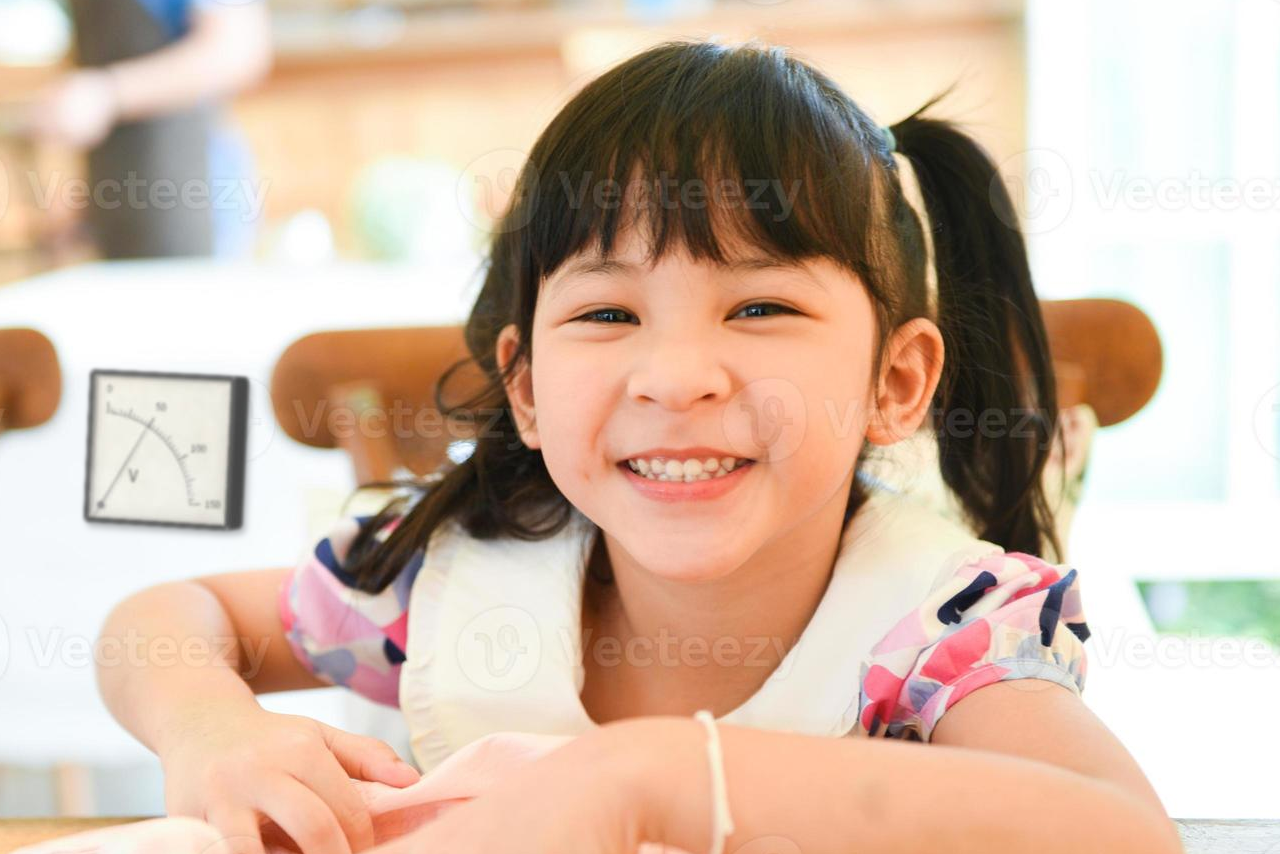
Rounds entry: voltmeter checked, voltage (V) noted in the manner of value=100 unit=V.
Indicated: value=50 unit=V
